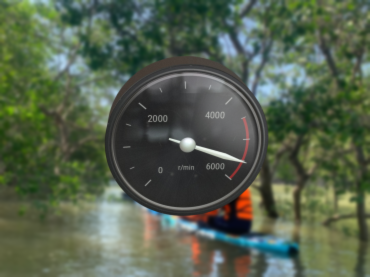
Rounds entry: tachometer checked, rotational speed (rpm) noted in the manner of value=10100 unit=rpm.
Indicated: value=5500 unit=rpm
